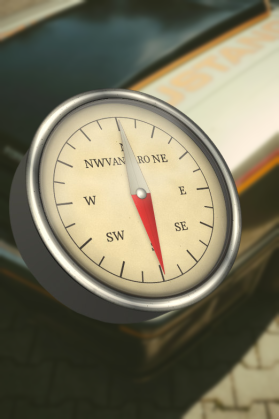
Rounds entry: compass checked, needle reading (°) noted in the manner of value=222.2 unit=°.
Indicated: value=180 unit=°
